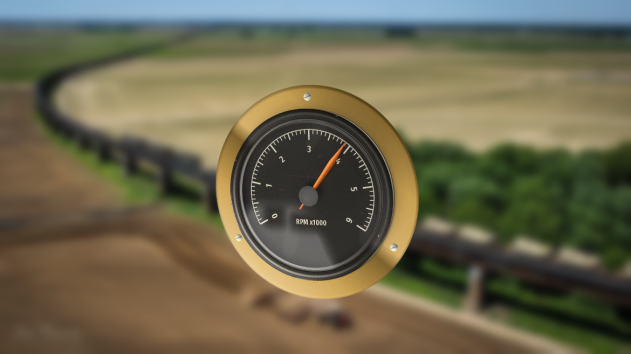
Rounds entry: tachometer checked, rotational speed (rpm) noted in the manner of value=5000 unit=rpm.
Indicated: value=3900 unit=rpm
